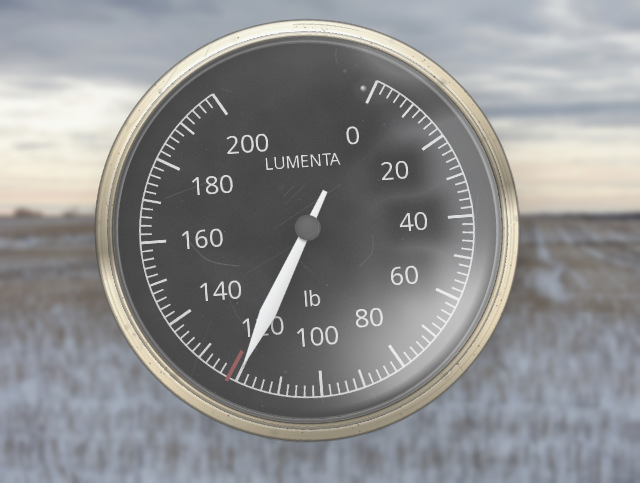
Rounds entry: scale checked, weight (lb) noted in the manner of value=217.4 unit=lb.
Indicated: value=120 unit=lb
